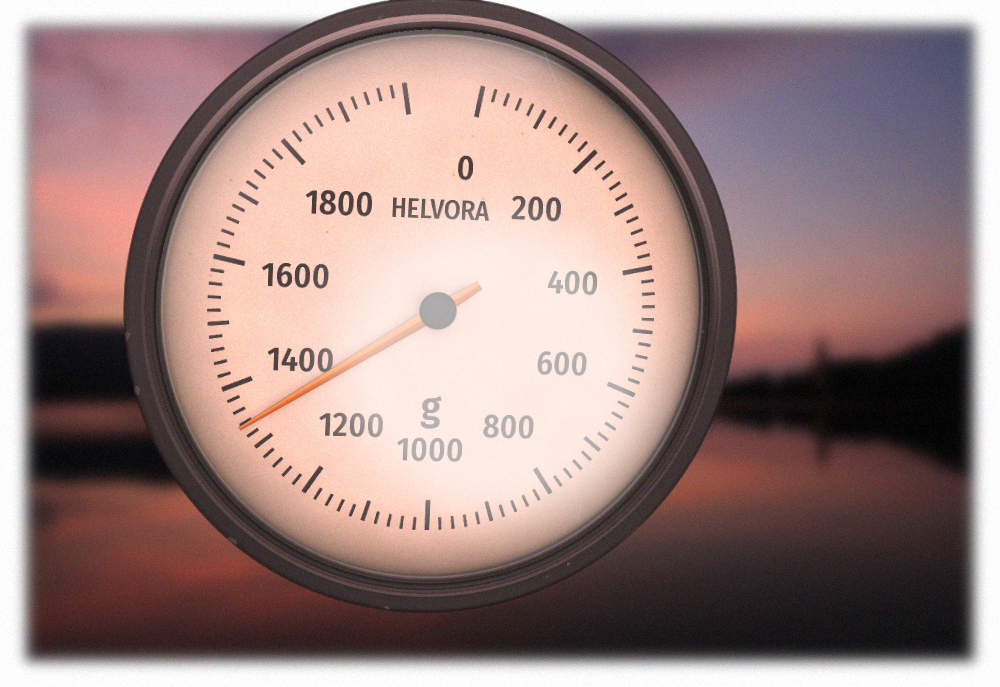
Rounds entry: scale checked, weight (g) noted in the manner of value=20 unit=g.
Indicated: value=1340 unit=g
